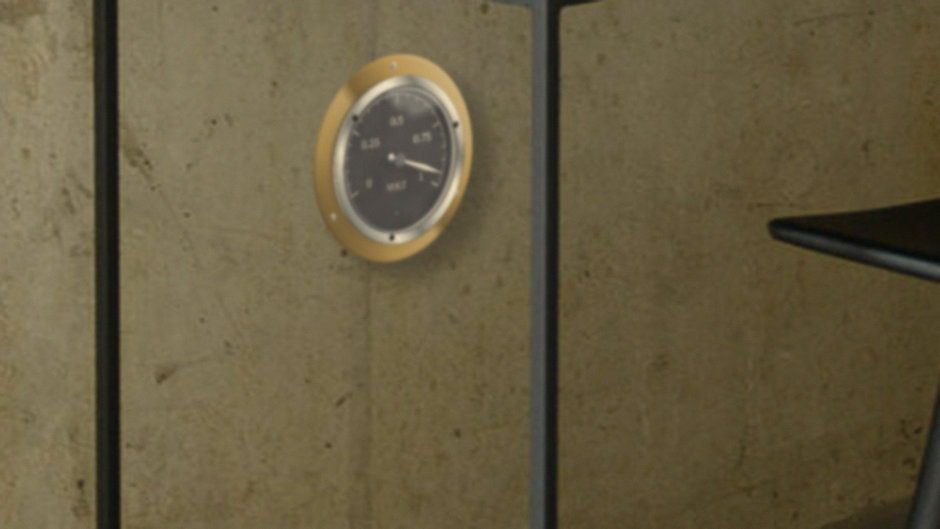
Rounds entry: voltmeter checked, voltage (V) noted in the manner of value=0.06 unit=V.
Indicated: value=0.95 unit=V
